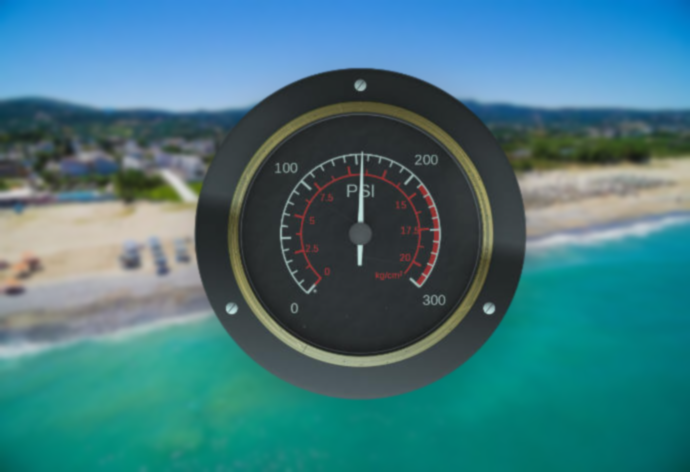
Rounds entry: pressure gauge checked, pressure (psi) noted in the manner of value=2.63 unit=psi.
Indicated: value=155 unit=psi
